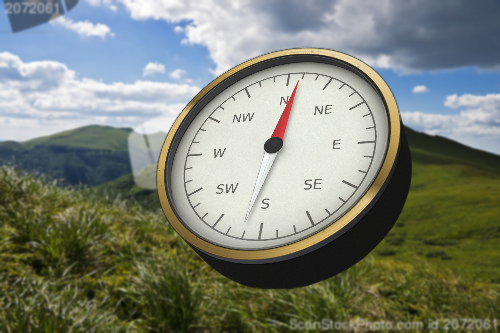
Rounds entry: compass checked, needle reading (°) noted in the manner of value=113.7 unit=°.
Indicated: value=10 unit=°
